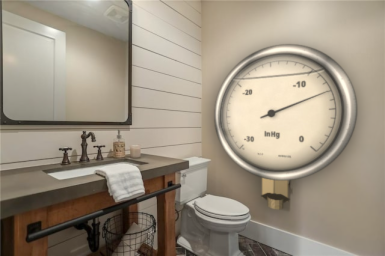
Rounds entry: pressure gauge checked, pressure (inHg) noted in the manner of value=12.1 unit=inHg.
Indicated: value=-7 unit=inHg
